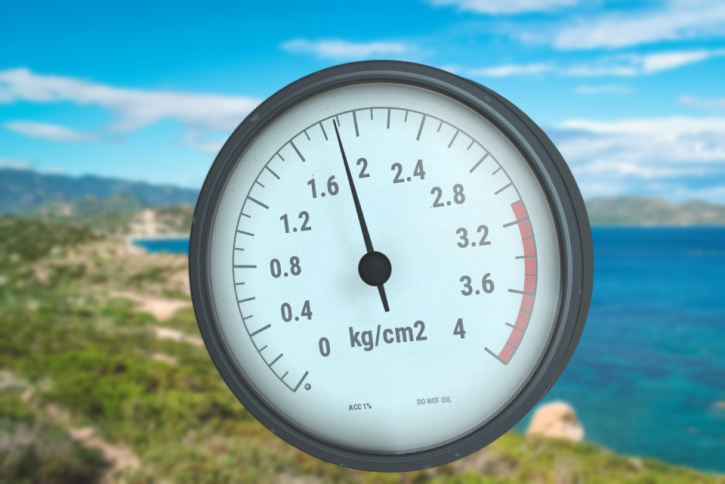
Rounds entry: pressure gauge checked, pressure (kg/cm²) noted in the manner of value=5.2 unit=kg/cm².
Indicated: value=1.9 unit=kg/cm²
